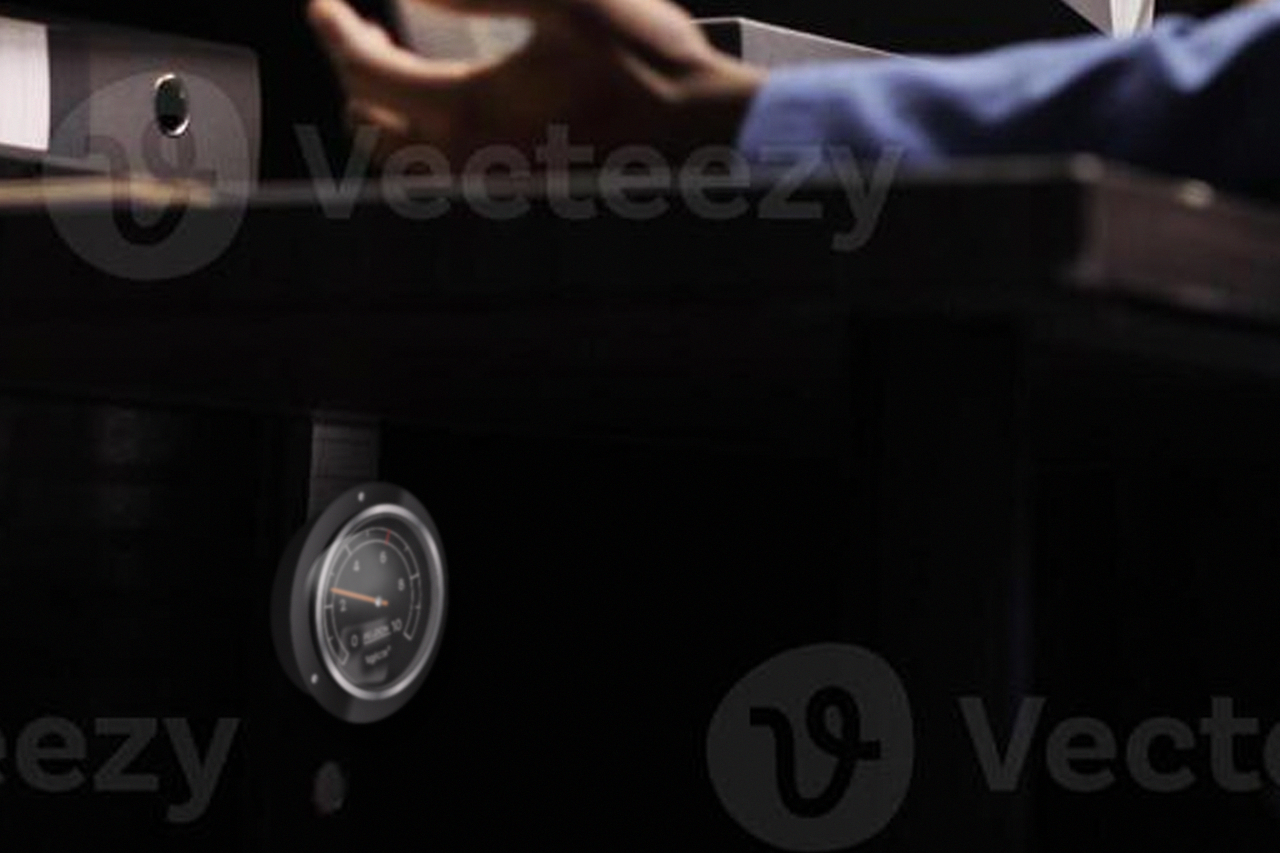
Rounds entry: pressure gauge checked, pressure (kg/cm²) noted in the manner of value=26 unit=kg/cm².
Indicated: value=2.5 unit=kg/cm²
